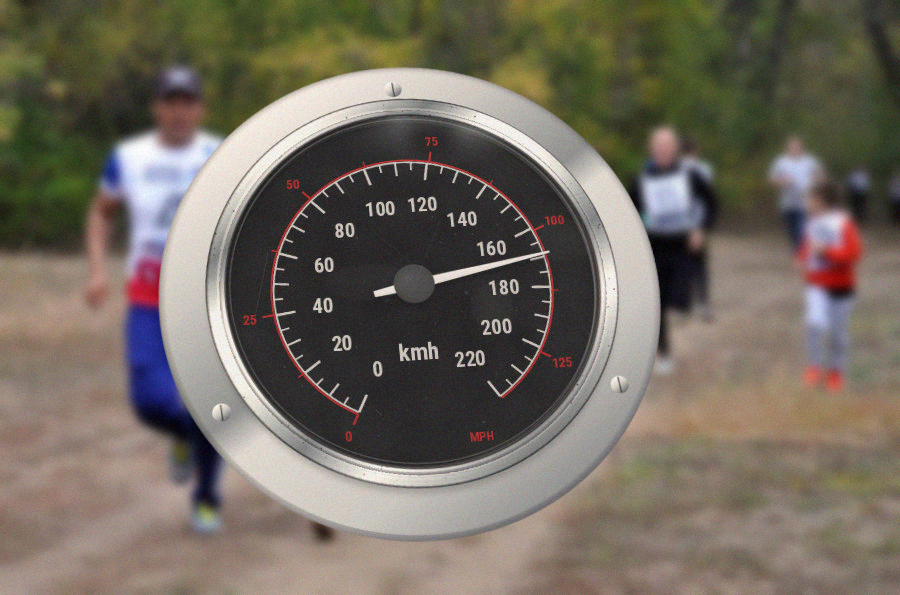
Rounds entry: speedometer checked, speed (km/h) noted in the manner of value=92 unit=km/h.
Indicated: value=170 unit=km/h
